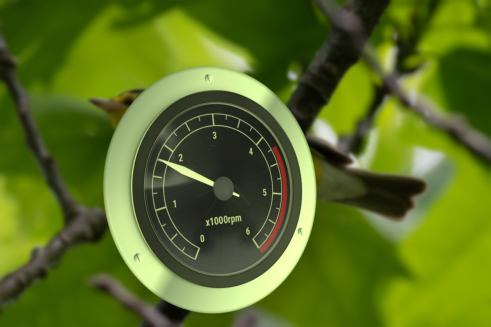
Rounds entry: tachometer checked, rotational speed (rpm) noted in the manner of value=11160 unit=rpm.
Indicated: value=1750 unit=rpm
